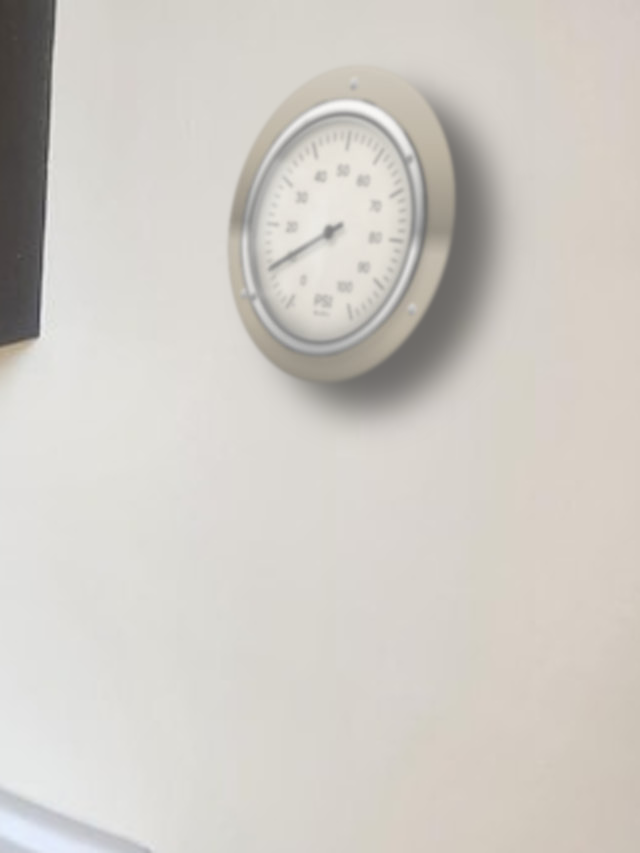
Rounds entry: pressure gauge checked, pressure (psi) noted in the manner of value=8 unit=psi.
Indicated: value=10 unit=psi
